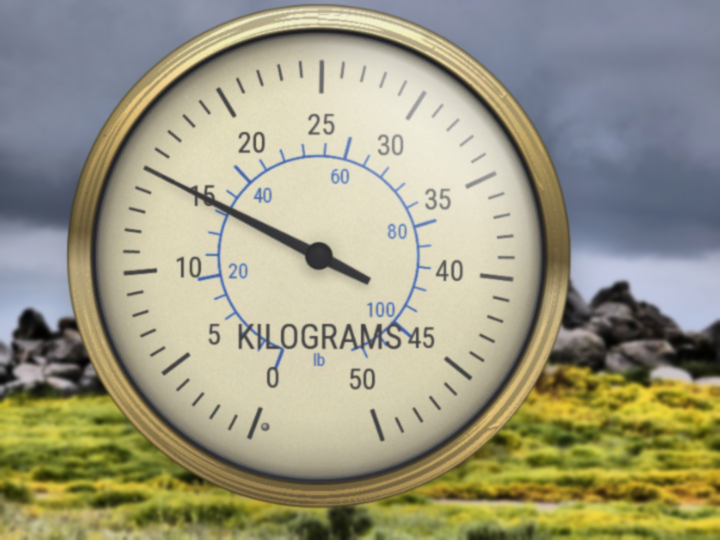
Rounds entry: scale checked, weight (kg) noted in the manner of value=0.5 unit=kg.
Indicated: value=15 unit=kg
